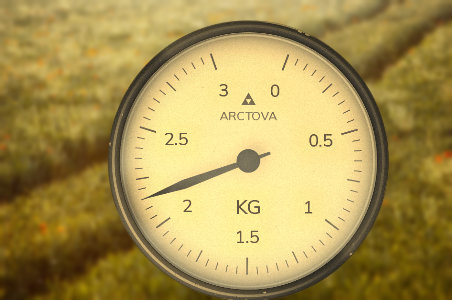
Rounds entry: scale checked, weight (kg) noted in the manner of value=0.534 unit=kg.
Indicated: value=2.15 unit=kg
